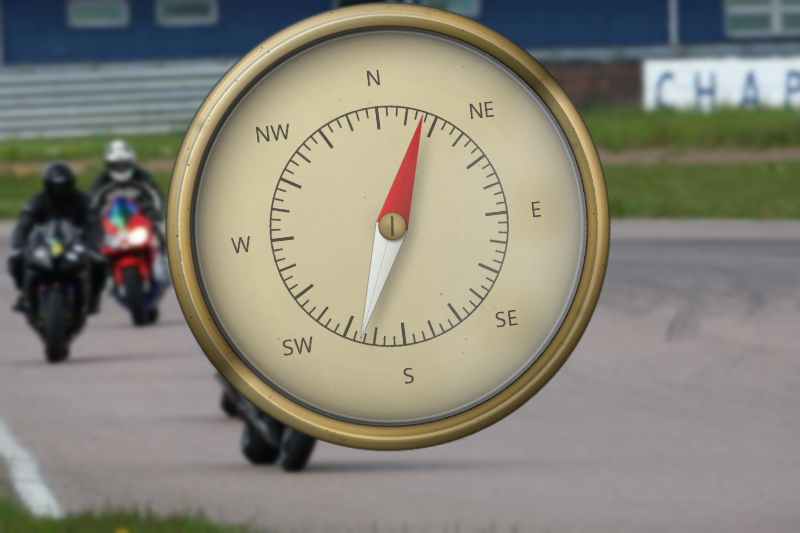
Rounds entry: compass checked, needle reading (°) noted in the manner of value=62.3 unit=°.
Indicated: value=22.5 unit=°
